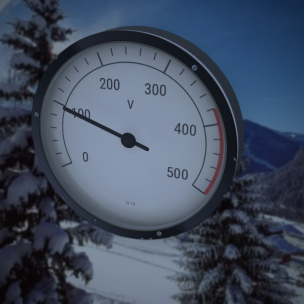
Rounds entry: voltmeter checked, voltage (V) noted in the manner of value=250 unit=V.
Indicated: value=100 unit=V
